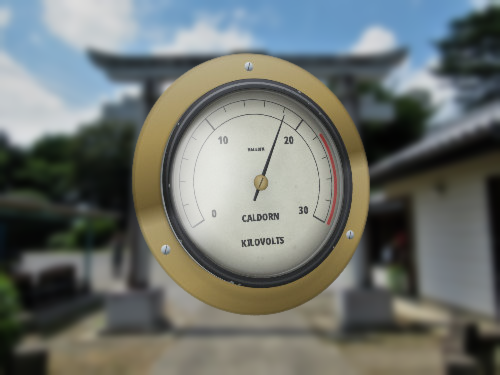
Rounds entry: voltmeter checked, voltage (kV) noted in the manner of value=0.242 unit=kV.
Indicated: value=18 unit=kV
